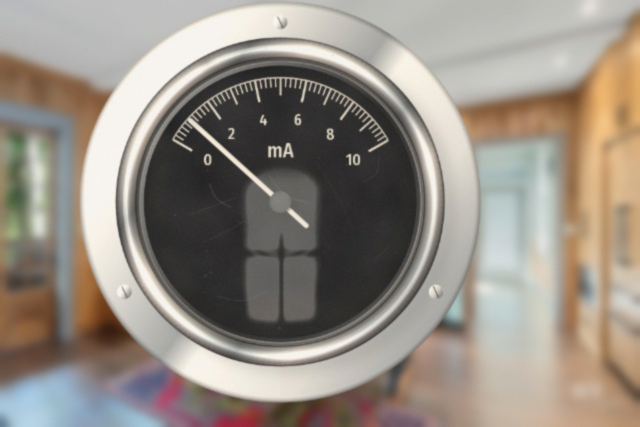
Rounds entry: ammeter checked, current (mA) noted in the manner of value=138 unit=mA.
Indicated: value=1 unit=mA
